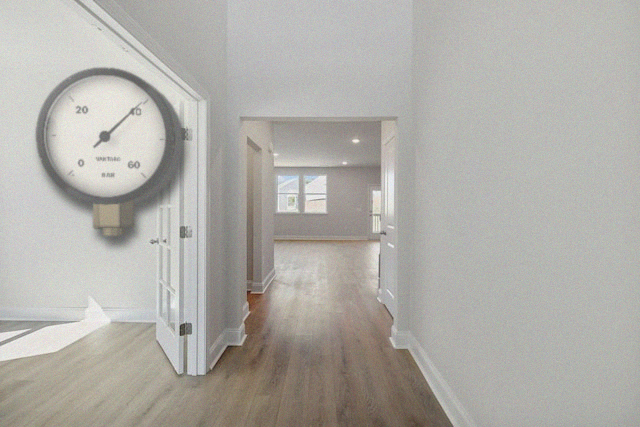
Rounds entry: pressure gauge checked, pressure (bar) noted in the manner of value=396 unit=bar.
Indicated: value=40 unit=bar
